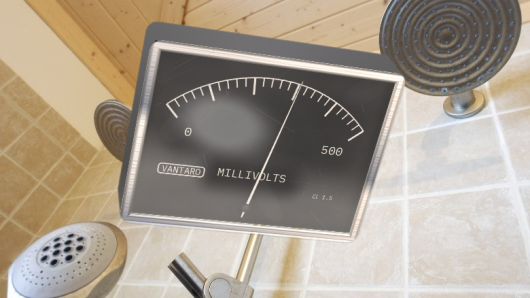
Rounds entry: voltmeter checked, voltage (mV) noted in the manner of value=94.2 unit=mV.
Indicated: value=300 unit=mV
